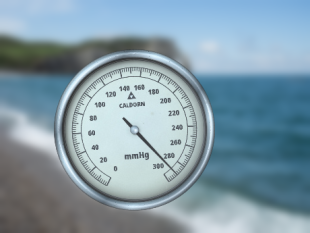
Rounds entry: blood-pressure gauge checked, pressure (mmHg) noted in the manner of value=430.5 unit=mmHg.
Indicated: value=290 unit=mmHg
